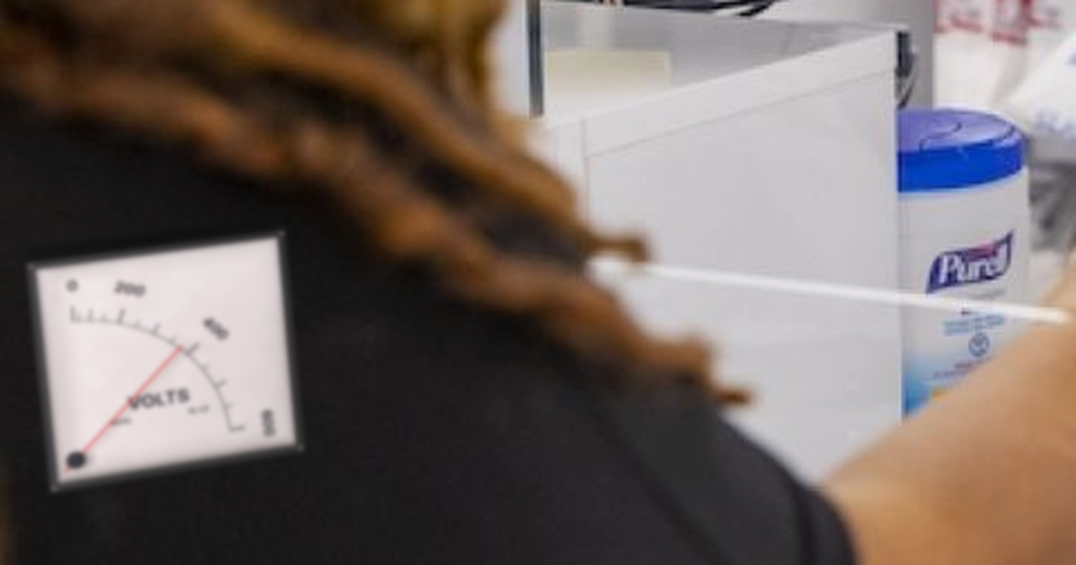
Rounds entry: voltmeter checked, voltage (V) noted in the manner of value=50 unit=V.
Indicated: value=375 unit=V
